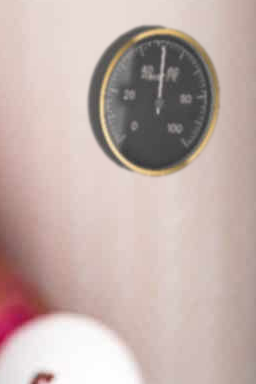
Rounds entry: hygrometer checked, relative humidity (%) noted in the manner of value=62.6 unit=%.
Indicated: value=50 unit=%
